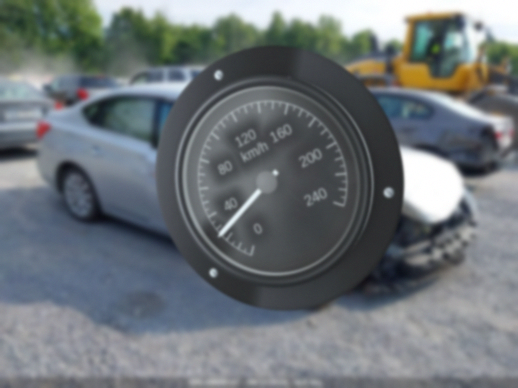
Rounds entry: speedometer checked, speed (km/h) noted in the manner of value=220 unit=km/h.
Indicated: value=25 unit=km/h
